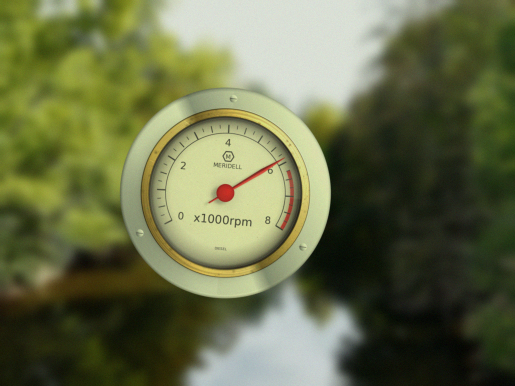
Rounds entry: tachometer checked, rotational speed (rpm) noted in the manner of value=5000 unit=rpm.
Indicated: value=5875 unit=rpm
